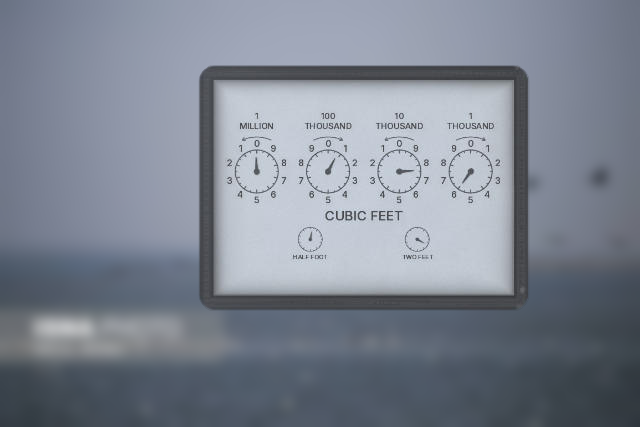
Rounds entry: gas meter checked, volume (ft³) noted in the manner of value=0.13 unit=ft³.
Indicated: value=7600 unit=ft³
